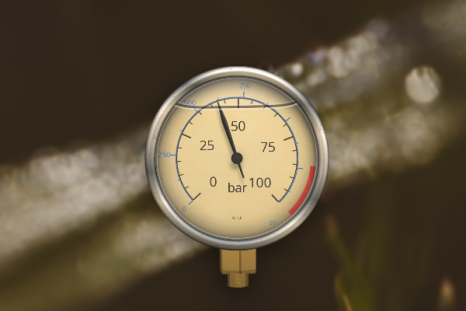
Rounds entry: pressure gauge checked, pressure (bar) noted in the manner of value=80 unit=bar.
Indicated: value=42.5 unit=bar
